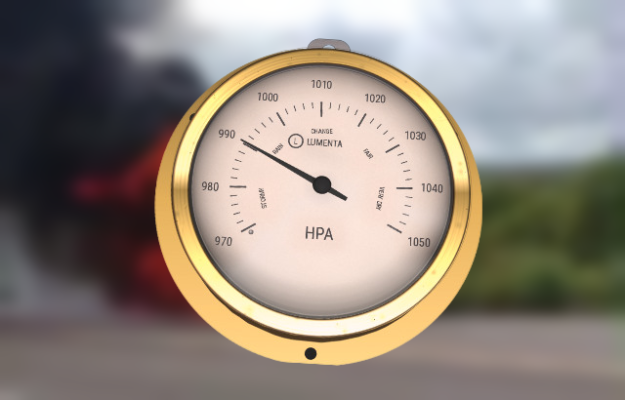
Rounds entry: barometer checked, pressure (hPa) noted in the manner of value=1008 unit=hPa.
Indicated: value=990 unit=hPa
